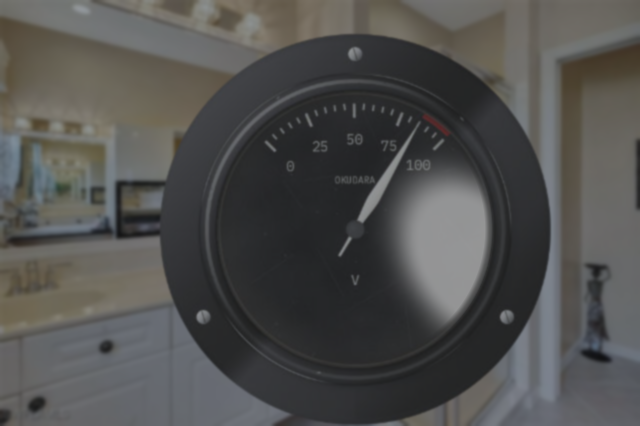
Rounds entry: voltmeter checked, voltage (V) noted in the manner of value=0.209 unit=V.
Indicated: value=85 unit=V
